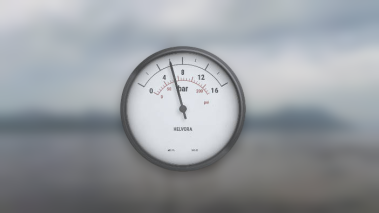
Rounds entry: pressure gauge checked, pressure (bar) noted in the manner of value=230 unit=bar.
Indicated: value=6 unit=bar
